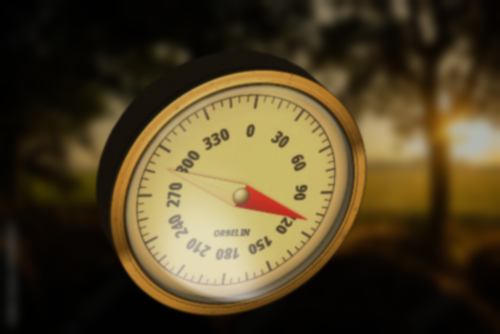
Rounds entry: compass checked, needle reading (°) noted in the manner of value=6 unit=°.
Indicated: value=110 unit=°
